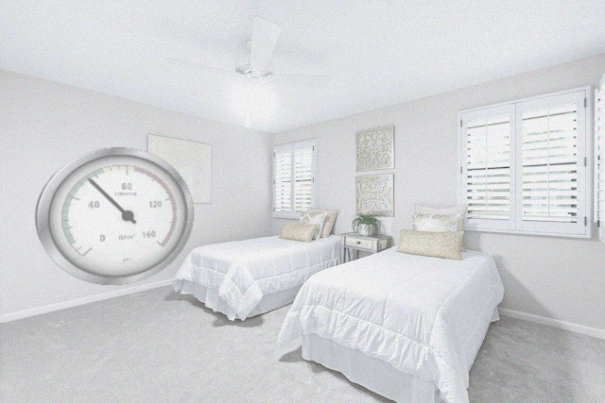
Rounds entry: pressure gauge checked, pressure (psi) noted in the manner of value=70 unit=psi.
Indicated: value=55 unit=psi
